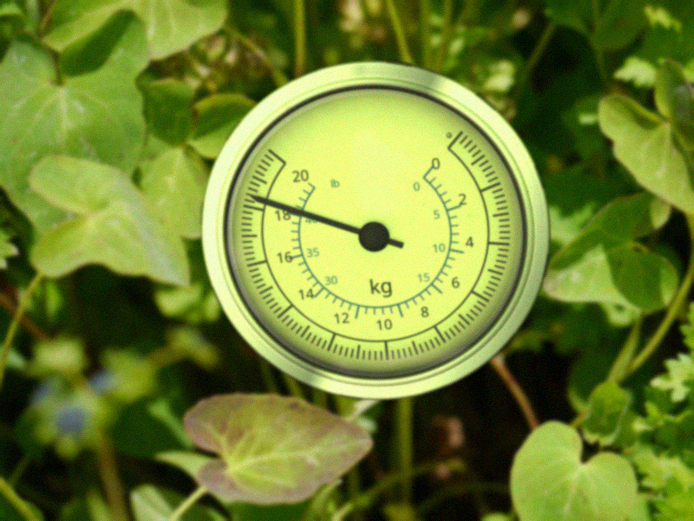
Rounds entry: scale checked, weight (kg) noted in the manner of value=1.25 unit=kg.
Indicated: value=18.4 unit=kg
